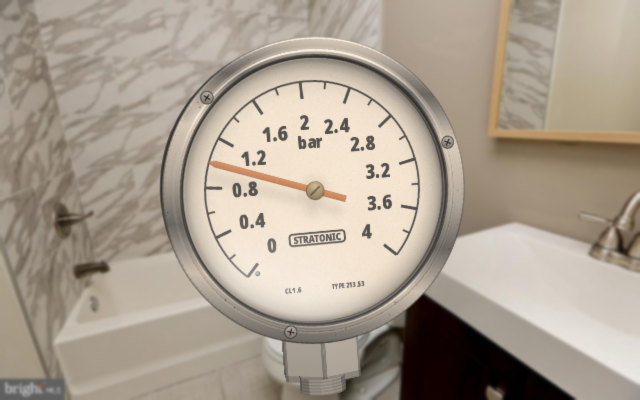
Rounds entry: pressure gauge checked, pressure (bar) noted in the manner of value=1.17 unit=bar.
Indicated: value=1 unit=bar
